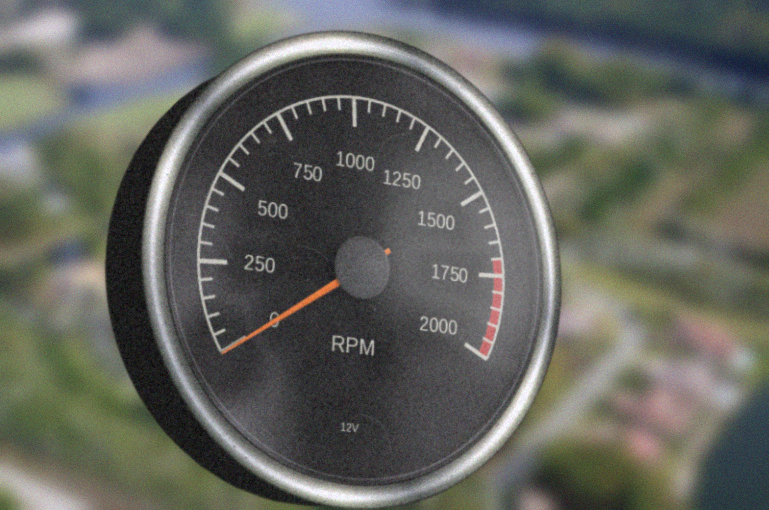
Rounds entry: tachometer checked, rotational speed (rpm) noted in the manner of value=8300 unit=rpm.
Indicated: value=0 unit=rpm
